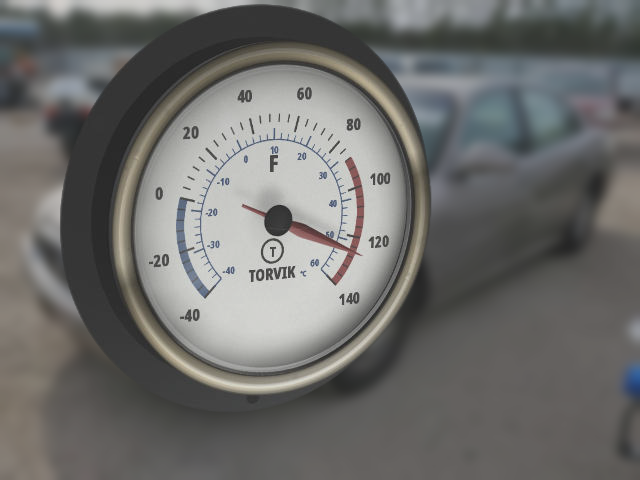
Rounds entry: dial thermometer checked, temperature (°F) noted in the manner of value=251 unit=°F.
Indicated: value=126 unit=°F
